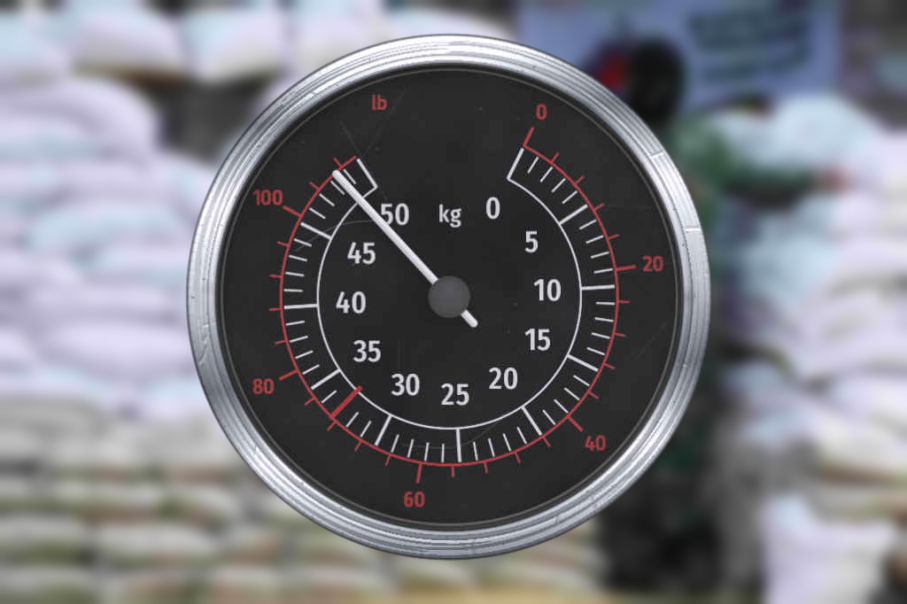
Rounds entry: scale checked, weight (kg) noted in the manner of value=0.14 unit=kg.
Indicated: value=48.5 unit=kg
